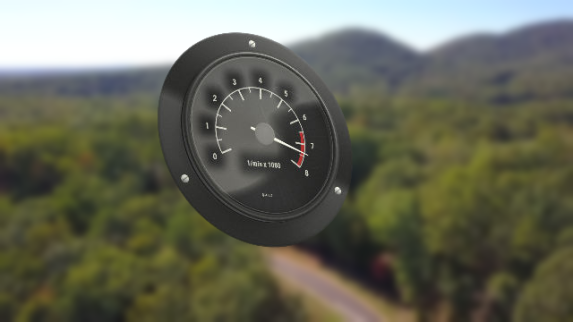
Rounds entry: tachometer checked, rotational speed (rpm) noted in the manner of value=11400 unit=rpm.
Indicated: value=7500 unit=rpm
